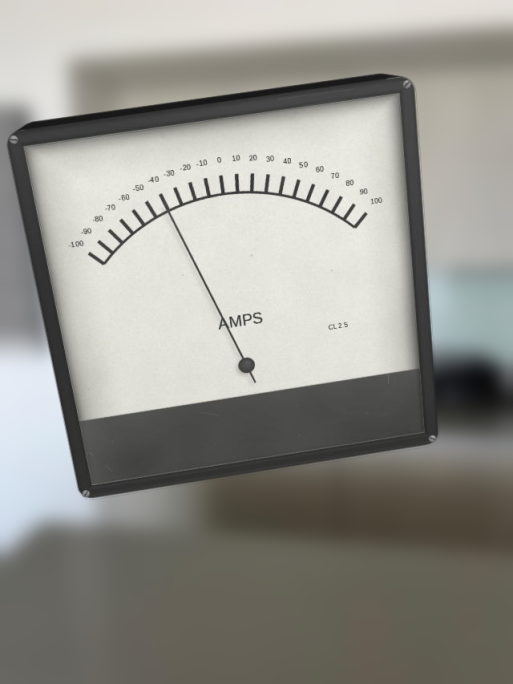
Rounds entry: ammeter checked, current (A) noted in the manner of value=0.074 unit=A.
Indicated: value=-40 unit=A
